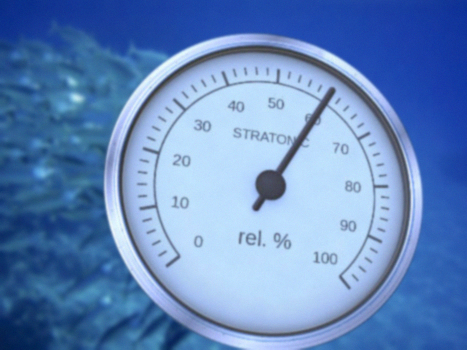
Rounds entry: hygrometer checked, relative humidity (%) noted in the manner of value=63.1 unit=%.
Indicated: value=60 unit=%
